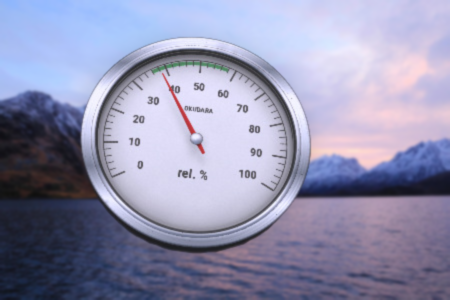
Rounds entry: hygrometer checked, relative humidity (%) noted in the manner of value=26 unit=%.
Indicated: value=38 unit=%
